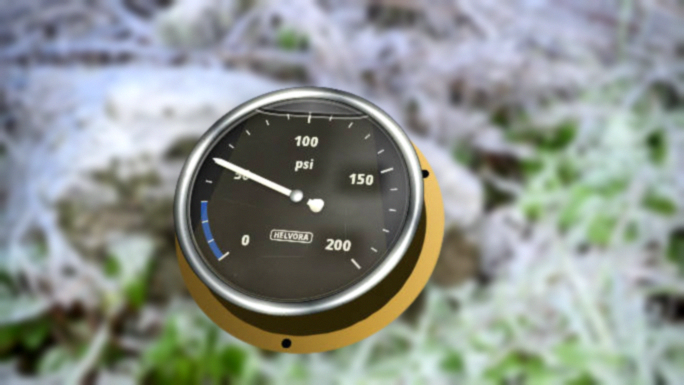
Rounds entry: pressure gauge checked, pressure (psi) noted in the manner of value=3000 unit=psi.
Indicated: value=50 unit=psi
